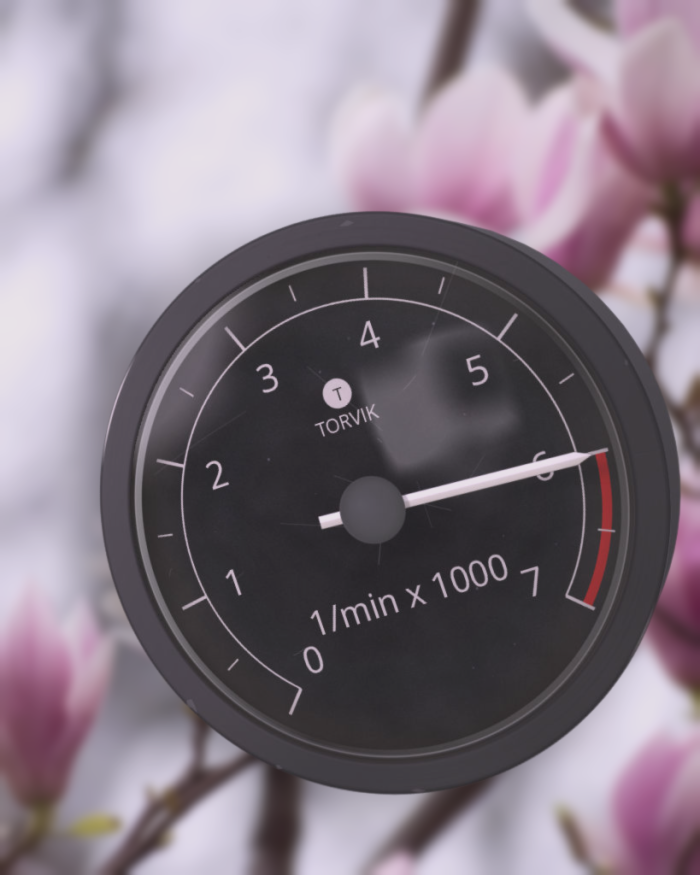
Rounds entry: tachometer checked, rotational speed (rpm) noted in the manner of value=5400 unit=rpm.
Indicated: value=6000 unit=rpm
